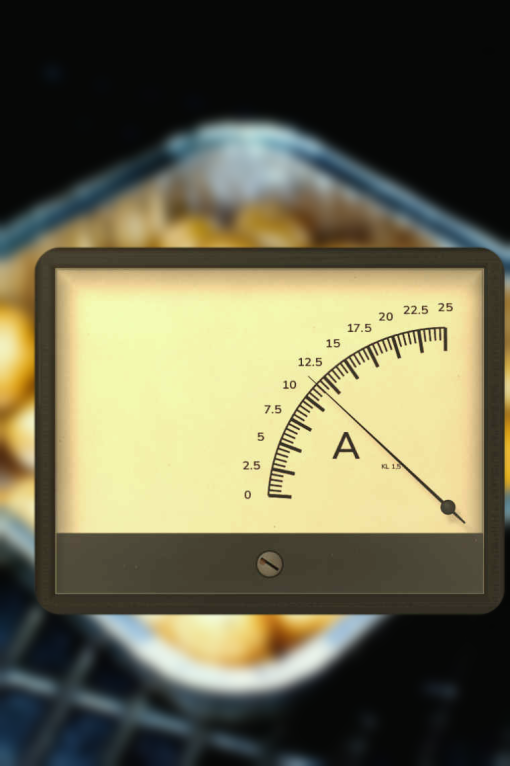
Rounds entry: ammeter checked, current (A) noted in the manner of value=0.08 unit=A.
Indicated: value=11.5 unit=A
